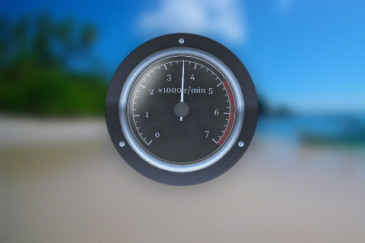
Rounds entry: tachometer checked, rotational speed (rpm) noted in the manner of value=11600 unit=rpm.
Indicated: value=3600 unit=rpm
